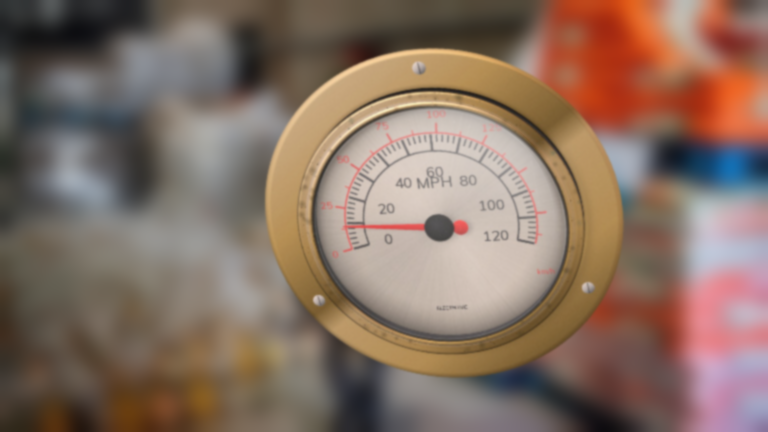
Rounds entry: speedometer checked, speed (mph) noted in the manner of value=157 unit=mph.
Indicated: value=10 unit=mph
